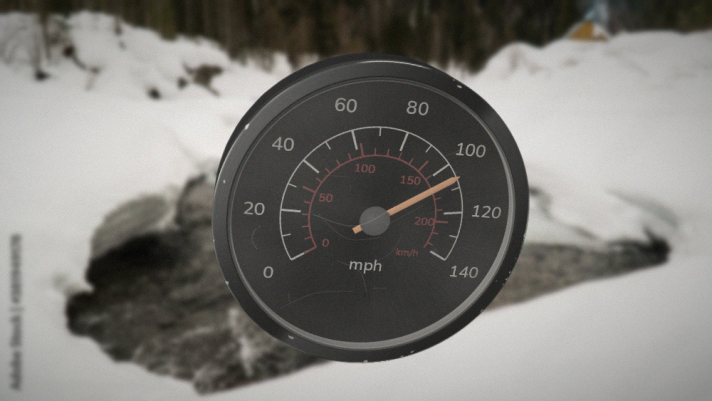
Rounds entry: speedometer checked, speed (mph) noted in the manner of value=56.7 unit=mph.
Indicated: value=105 unit=mph
